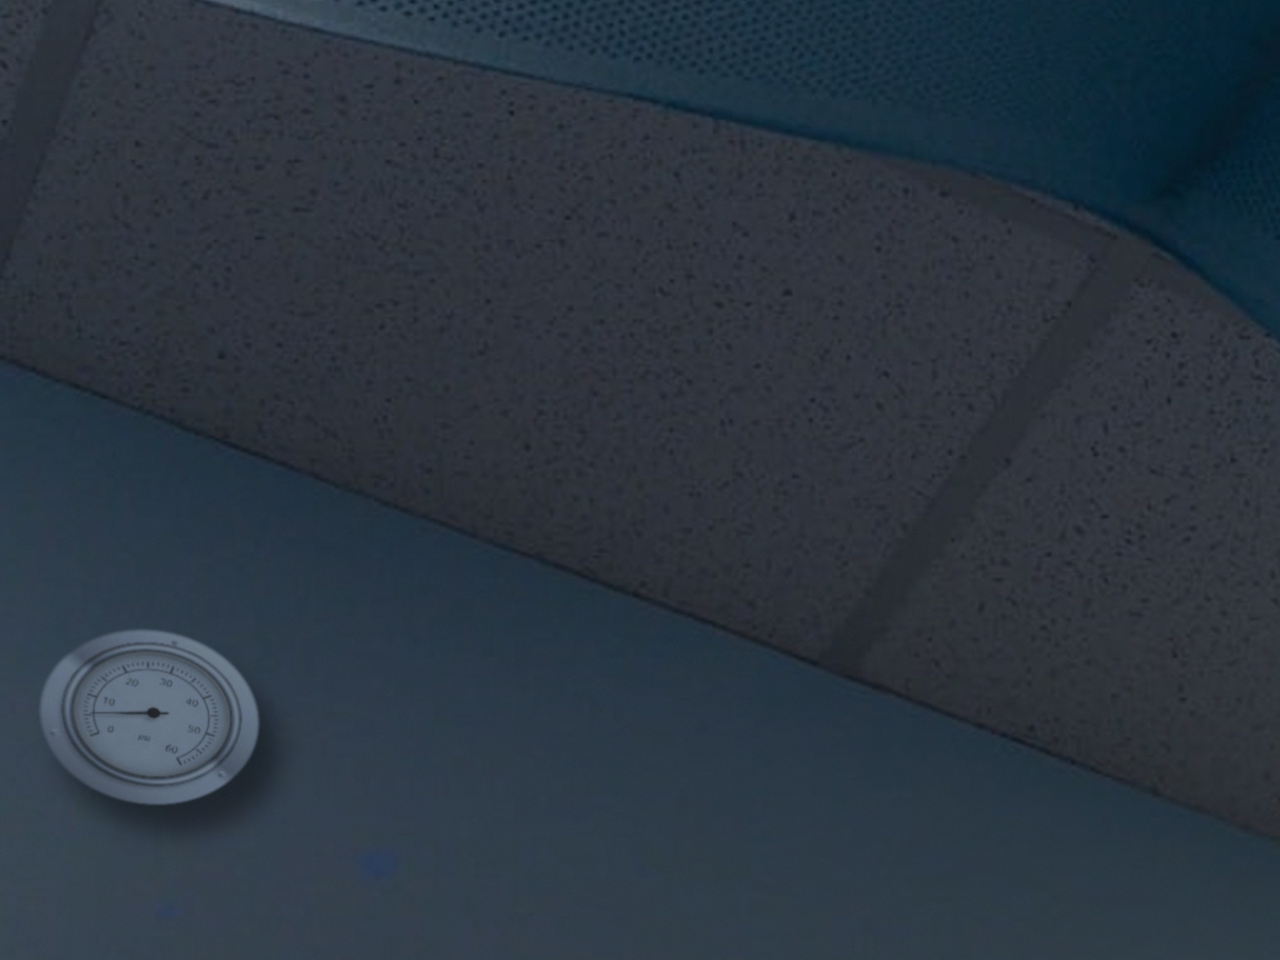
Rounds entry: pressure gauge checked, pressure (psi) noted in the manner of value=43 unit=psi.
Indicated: value=5 unit=psi
